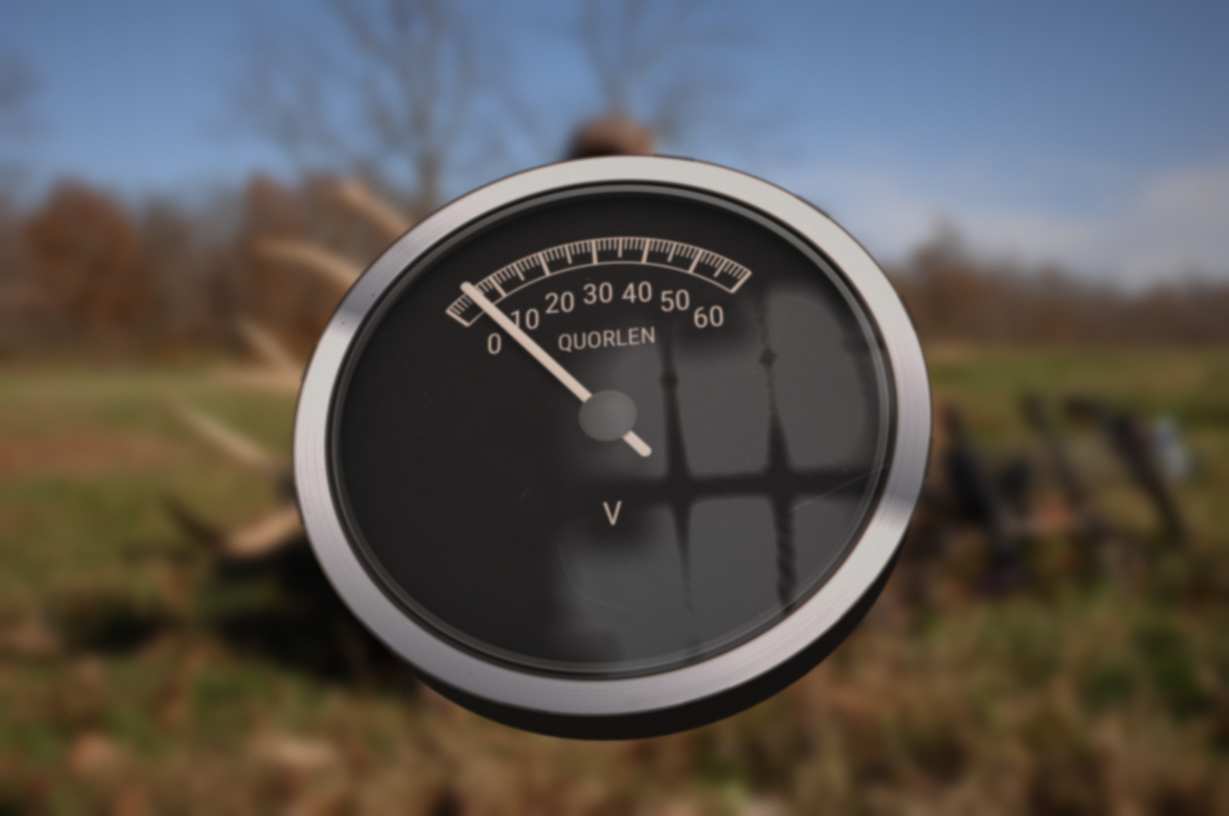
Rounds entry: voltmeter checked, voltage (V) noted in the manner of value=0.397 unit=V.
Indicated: value=5 unit=V
